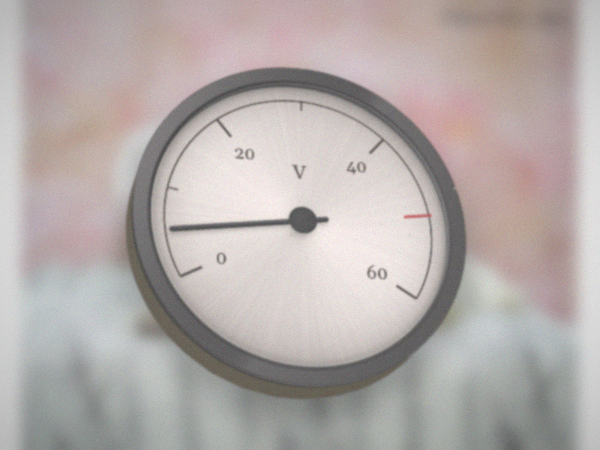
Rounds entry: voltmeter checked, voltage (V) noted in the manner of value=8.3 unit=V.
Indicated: value=5 unit=V
